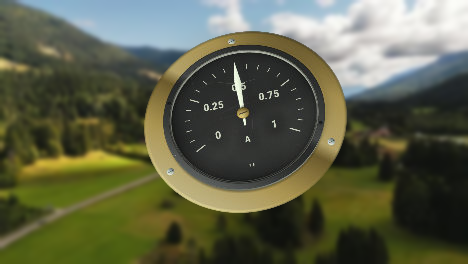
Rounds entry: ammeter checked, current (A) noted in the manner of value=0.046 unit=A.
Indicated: value=0.5 unit=A
